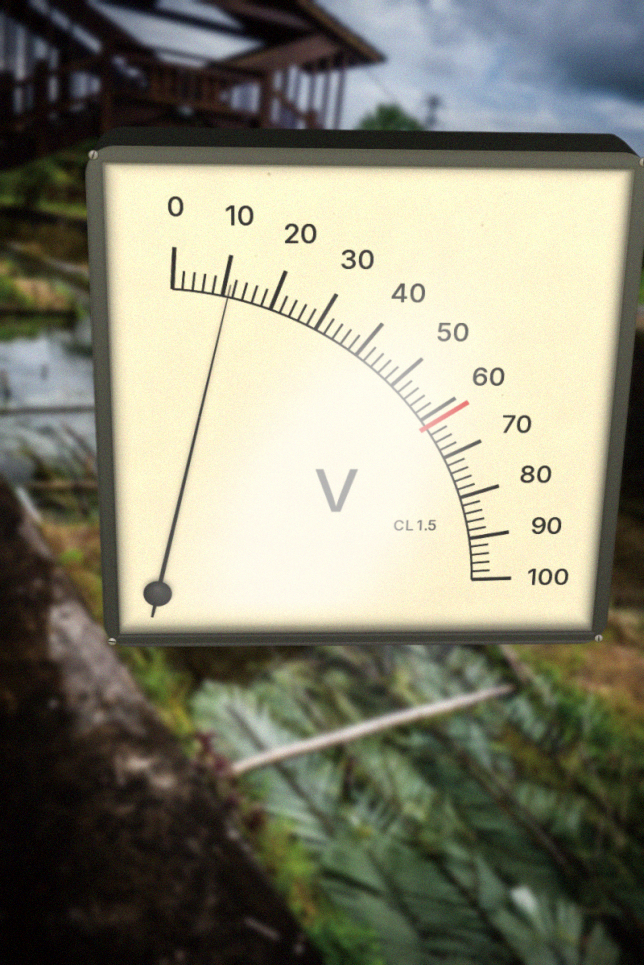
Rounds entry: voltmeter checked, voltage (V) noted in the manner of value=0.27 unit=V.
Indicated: value=11 unit=V
